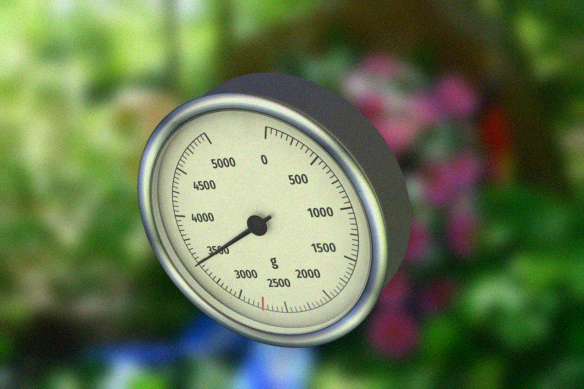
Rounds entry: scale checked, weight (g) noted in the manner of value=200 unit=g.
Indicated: value=3500 unit=g
